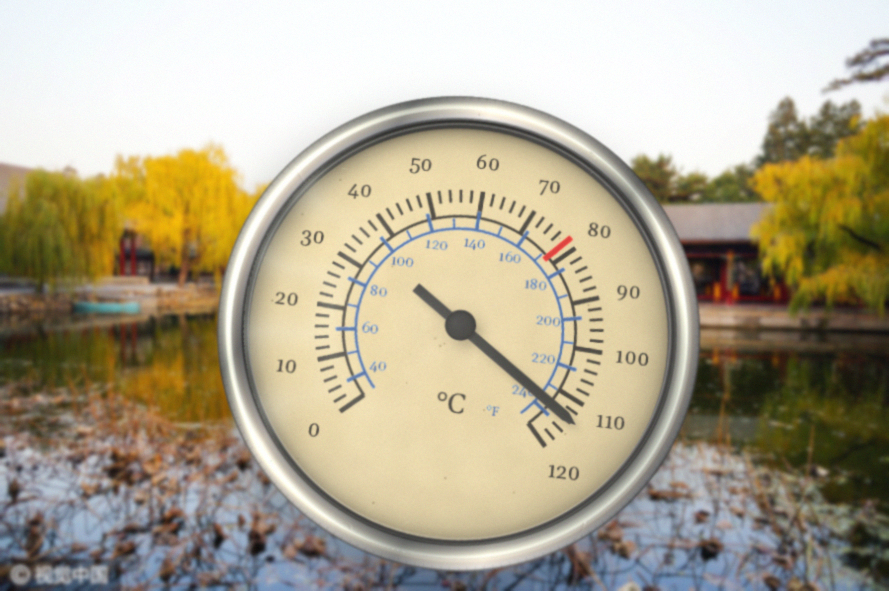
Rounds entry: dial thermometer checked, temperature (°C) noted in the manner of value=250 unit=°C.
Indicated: value=114 unit=°C
